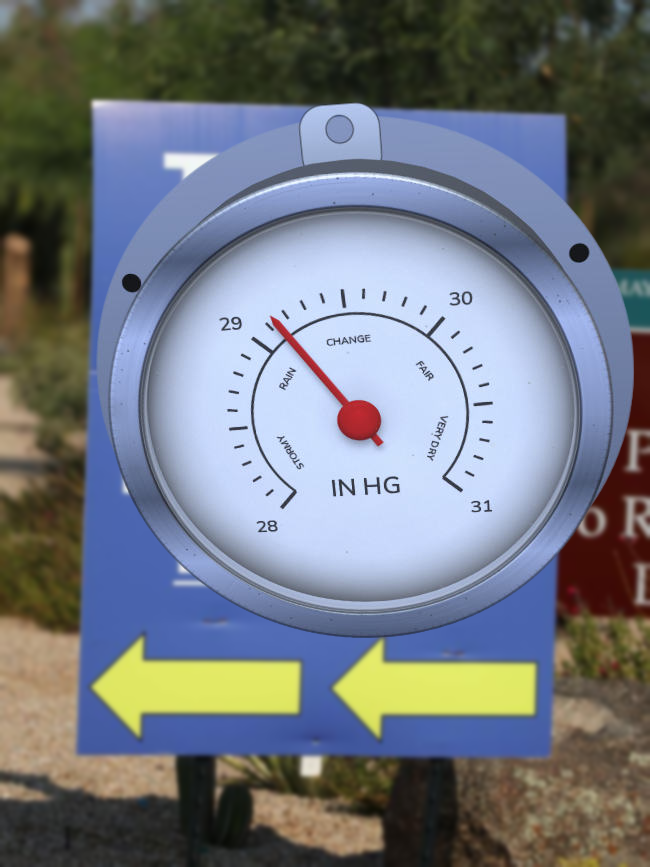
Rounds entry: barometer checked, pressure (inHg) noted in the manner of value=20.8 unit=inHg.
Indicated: value=29.15 unit=inHg
